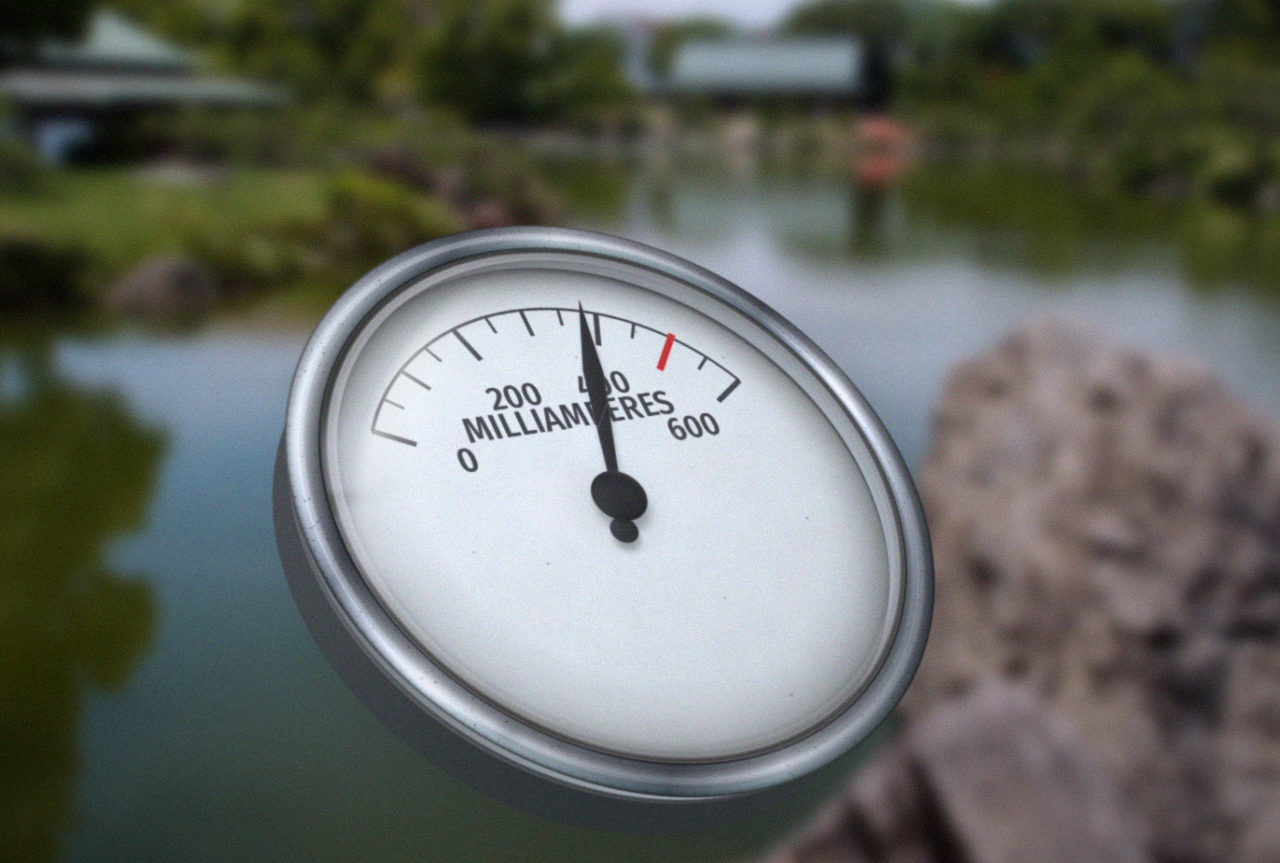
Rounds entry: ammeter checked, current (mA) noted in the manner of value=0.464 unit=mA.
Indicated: value=375 unit=mA
